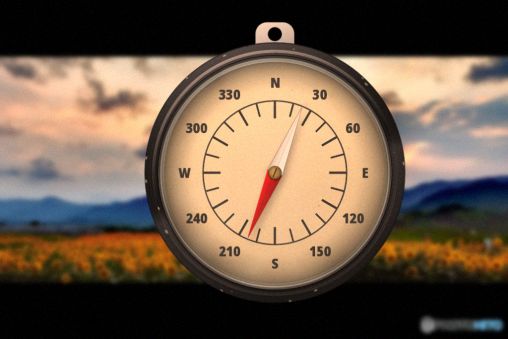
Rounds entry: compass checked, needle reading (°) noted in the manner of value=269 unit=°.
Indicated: value=202.5 unit=°
